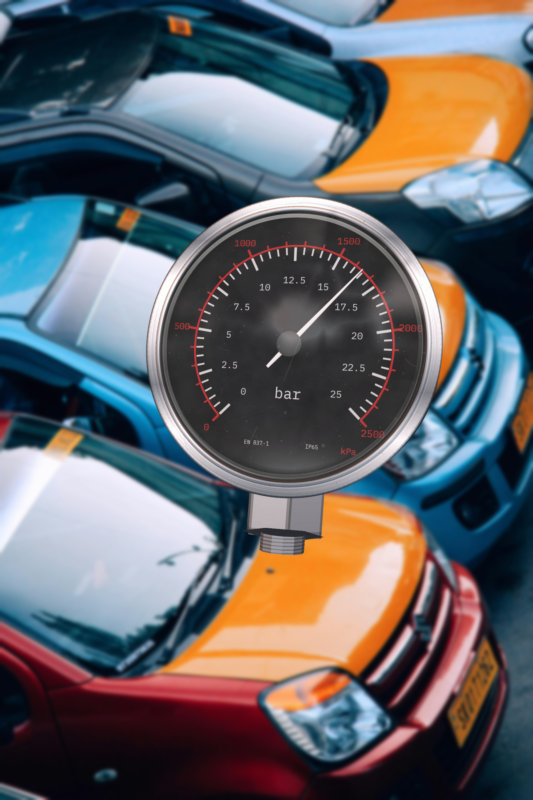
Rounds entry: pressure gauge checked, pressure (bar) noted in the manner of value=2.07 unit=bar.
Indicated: value=16.5 unit=bar
